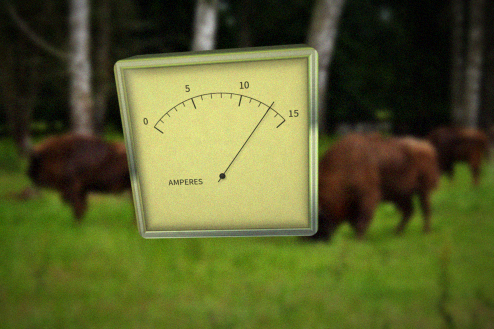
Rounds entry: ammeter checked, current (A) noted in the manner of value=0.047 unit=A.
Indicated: value=13 unit=A
